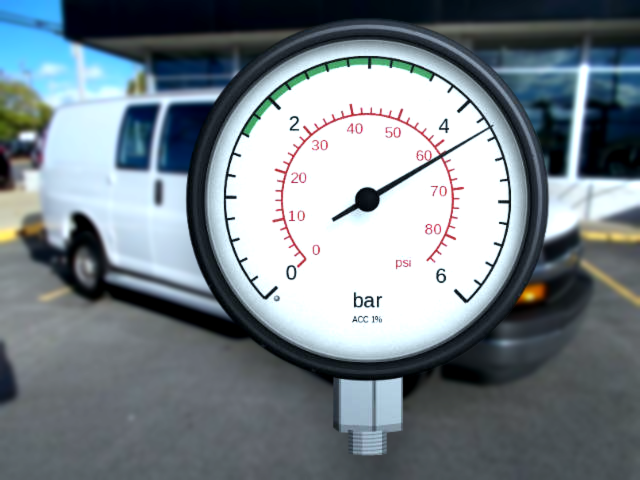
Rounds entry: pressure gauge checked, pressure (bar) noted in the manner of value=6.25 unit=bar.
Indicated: value=4.3 unit=bar
